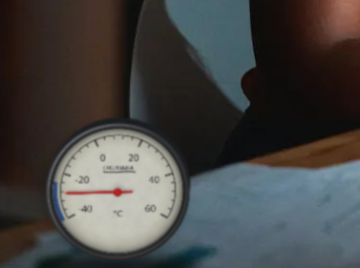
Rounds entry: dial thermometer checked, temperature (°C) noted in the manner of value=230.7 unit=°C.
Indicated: value=-28 unit=°C
